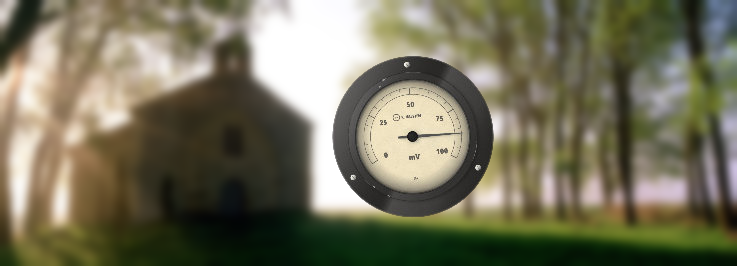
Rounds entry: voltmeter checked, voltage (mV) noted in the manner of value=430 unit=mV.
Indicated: value=87.5 unit=mV
